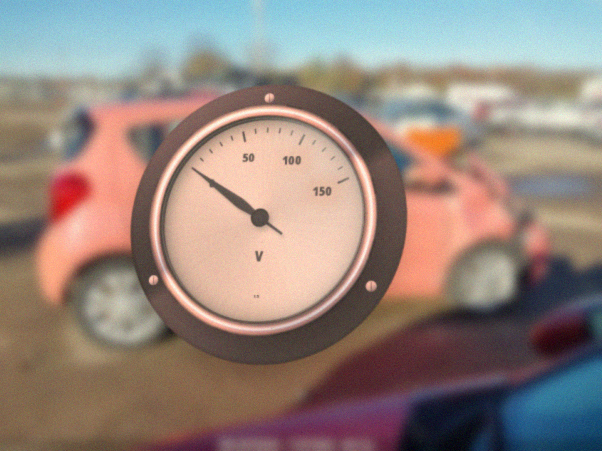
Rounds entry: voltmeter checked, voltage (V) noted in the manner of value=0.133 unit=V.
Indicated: value=0 unit=V
